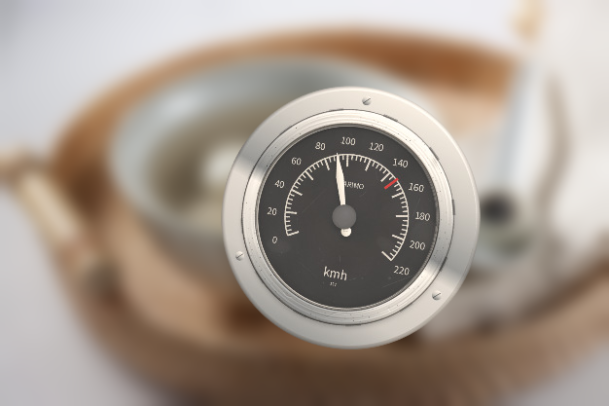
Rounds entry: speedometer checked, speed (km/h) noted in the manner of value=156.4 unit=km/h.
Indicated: value=92 unit=km/h
